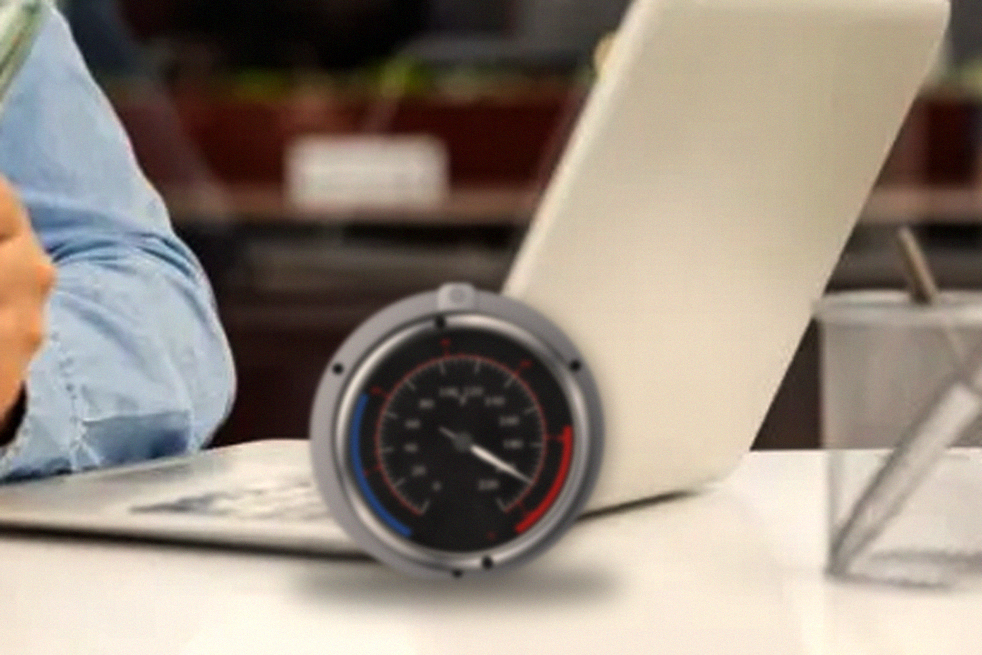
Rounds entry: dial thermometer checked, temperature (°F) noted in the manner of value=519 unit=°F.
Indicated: value=200 unit=°F
